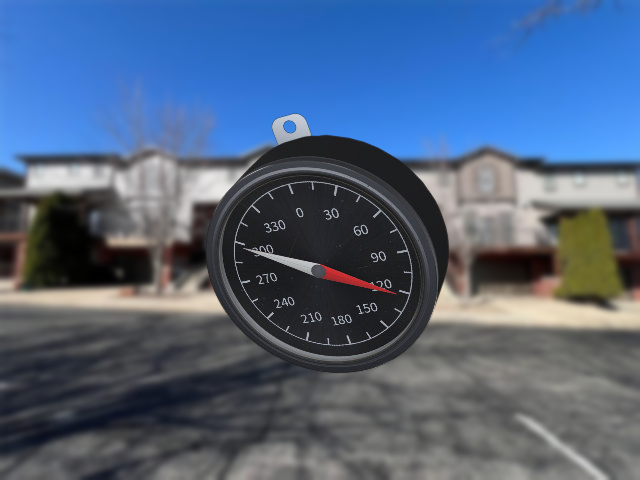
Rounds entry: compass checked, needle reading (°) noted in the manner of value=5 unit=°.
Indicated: value=120 unit=°
